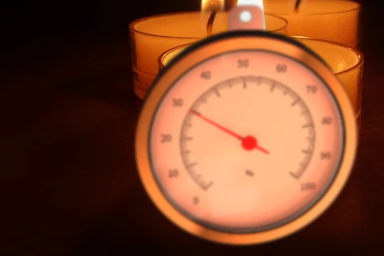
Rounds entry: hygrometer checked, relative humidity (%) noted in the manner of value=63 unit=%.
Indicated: value=30 unit=%
